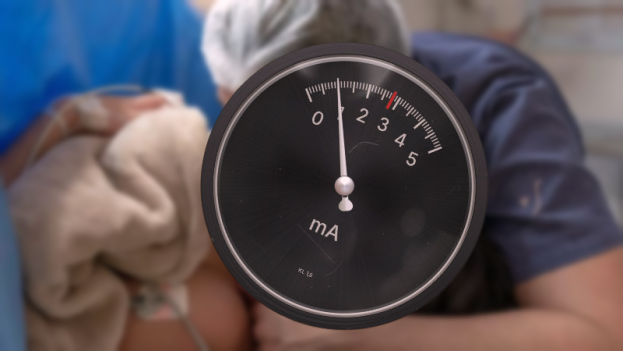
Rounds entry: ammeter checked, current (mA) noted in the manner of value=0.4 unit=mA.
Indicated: value=1 unit=mA
